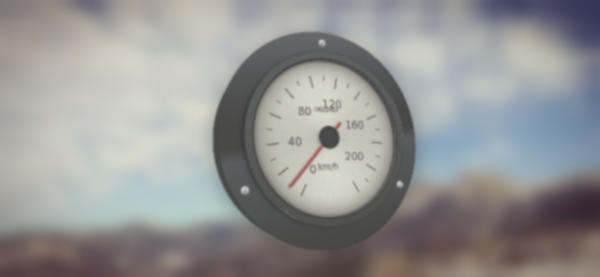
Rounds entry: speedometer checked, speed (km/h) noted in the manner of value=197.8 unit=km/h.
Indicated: value=10 unit=km/h
